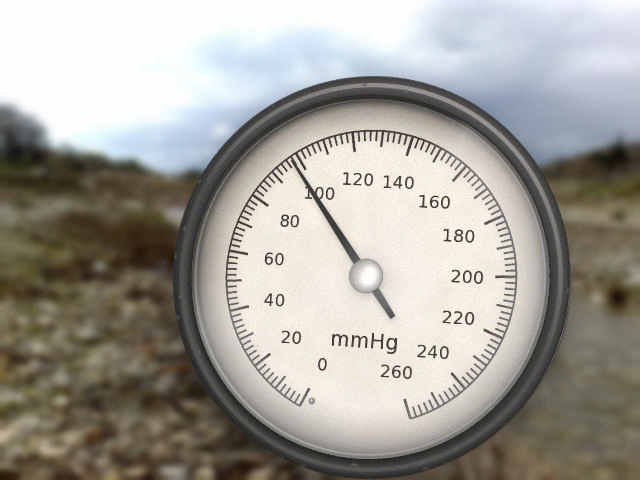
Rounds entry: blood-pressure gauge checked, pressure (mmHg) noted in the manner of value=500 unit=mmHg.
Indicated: value=98 unit=mmHg
